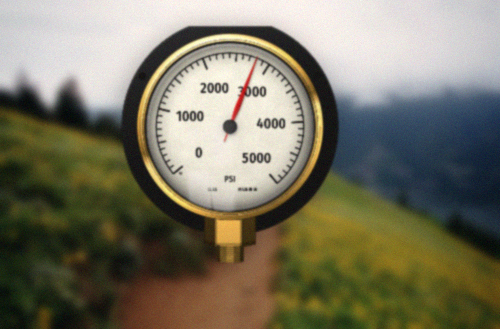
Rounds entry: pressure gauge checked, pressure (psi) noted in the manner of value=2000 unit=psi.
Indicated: value=2800 unit=psi
